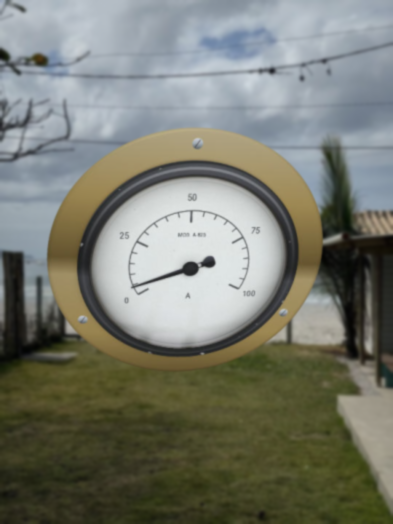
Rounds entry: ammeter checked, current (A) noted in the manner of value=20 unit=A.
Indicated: value=5 unit=A
